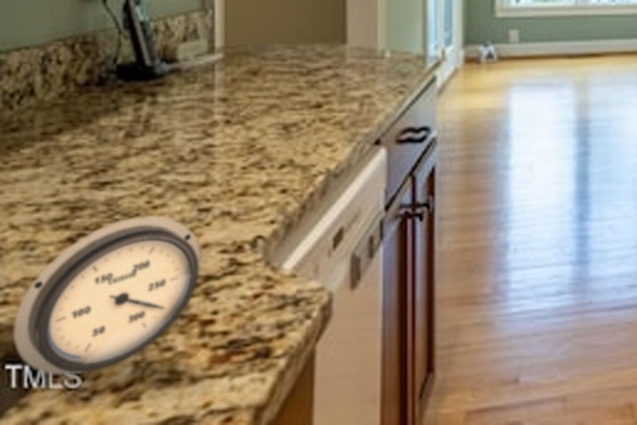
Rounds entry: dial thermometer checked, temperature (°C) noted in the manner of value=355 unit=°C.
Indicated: value=280 unit=°C
